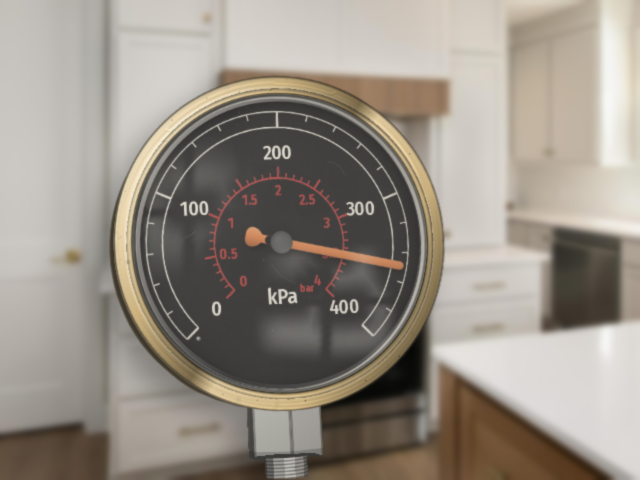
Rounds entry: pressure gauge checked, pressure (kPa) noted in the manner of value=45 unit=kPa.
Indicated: value=350 unit=kPa
